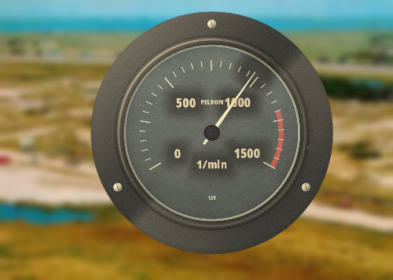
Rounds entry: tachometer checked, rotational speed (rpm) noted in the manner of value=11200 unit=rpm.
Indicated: value=975 unit=rpm
